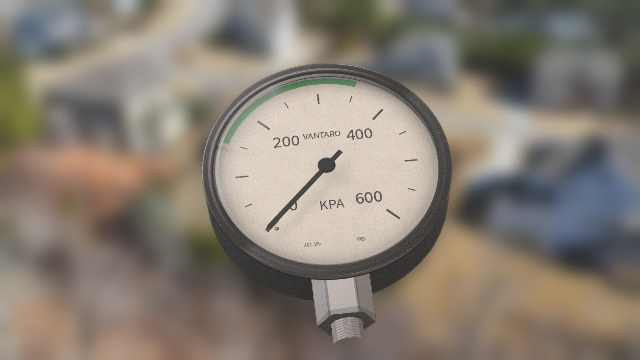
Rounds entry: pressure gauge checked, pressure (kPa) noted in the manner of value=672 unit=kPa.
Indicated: value=0 unit=kPa
